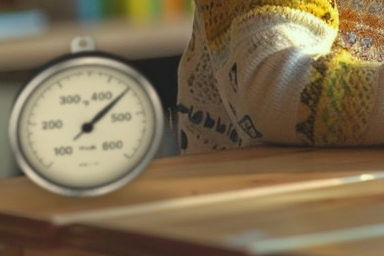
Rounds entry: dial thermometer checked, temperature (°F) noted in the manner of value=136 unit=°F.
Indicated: value=440 unit=°F
